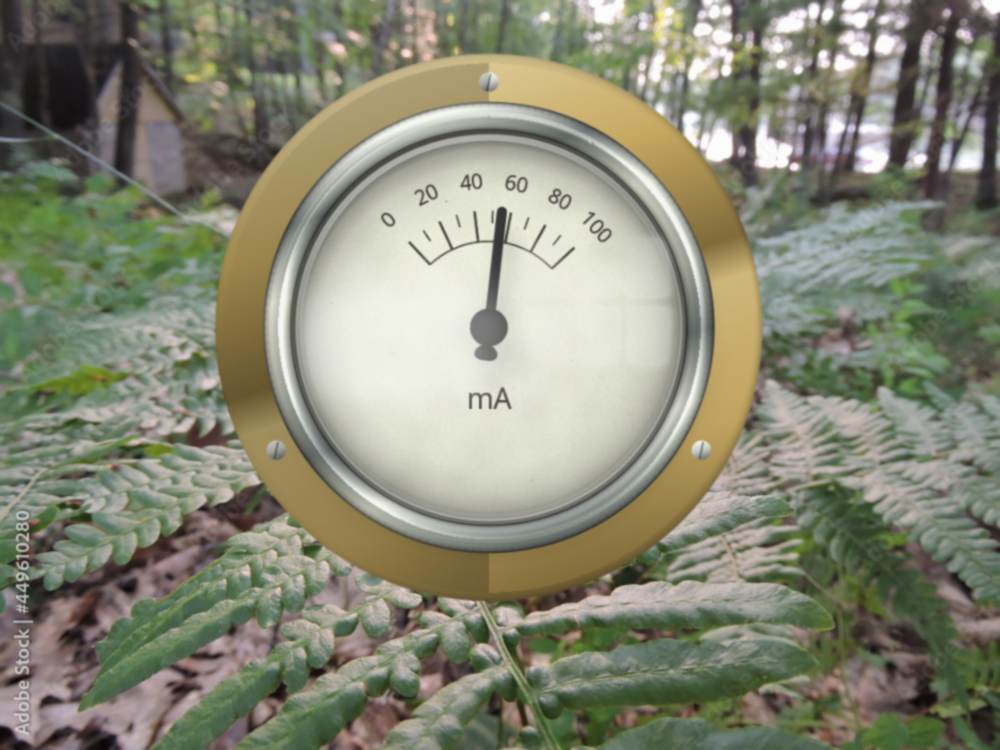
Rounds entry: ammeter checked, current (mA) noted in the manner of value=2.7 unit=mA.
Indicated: value=55 unit=mA
